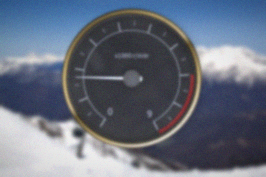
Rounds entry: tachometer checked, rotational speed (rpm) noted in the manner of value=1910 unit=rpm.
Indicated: value=1750 unit=rpm
